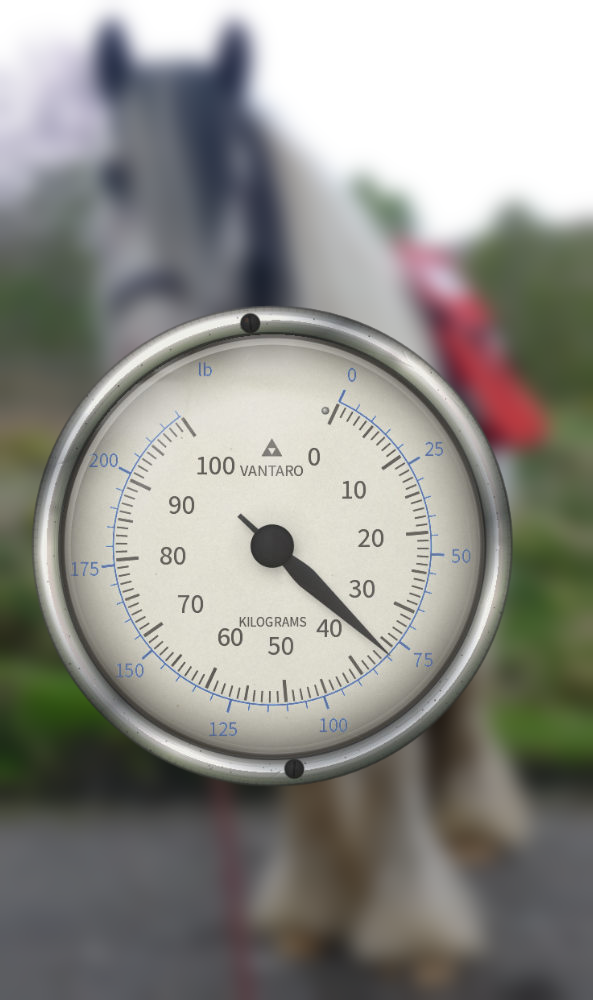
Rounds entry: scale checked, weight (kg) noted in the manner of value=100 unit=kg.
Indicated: value=36 unit=kg
